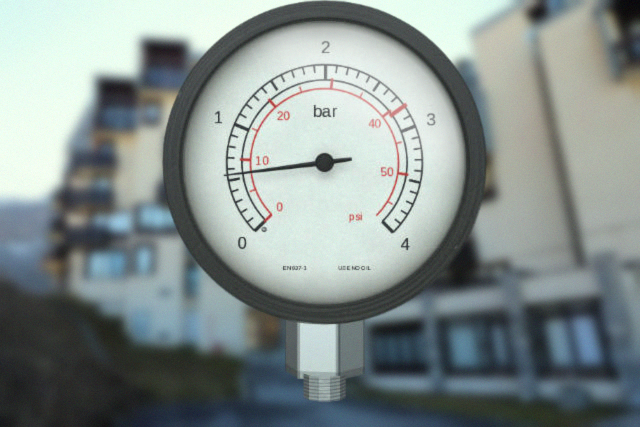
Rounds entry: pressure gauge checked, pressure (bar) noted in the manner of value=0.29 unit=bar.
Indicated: value=0.55 unit=bar
